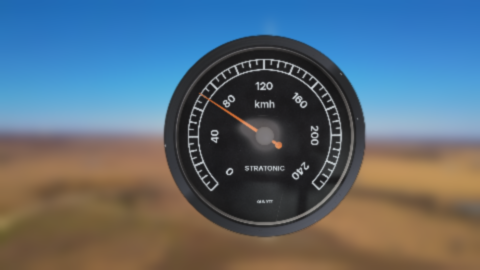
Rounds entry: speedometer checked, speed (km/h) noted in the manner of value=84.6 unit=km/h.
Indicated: value=70 unit=km/h
